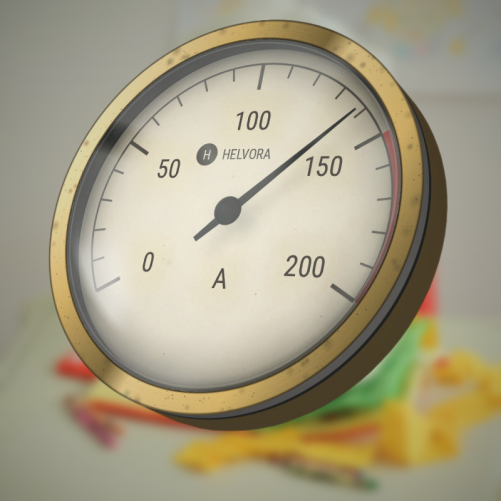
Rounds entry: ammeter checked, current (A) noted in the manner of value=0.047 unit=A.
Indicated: value=140 unit=A
